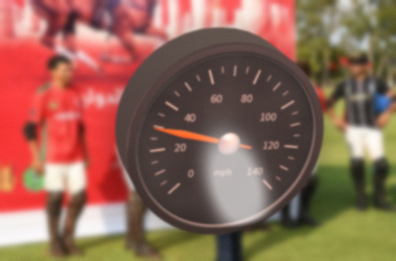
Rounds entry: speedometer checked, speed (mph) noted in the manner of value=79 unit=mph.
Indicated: value=30 unit=mph
